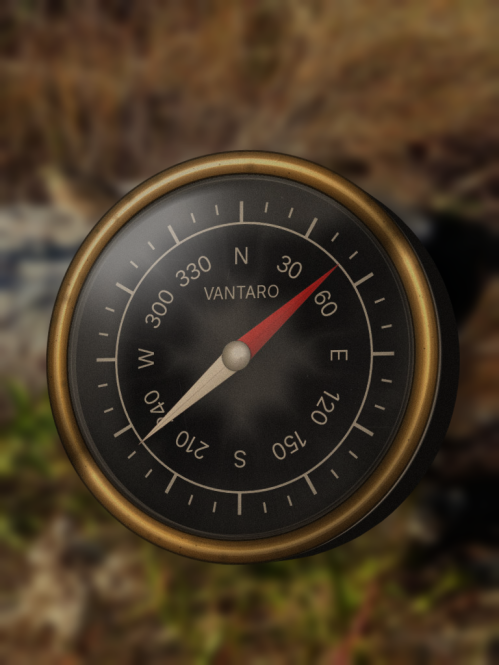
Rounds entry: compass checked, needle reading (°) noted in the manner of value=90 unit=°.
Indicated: value=50 unit=°
